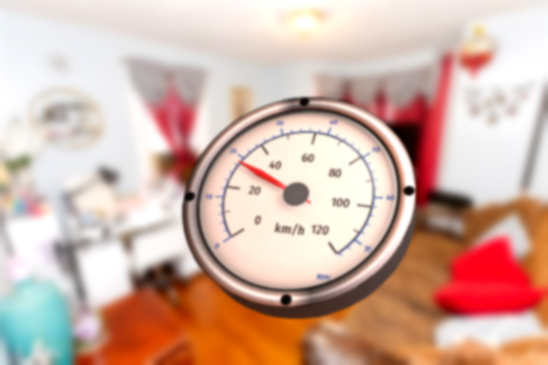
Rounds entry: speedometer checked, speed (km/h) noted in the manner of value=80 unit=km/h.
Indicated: value=30 unit=km/h
